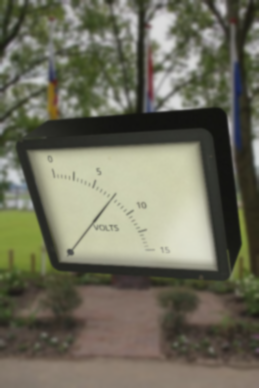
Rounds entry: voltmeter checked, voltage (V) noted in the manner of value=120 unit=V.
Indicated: value=7.5 unit=V
